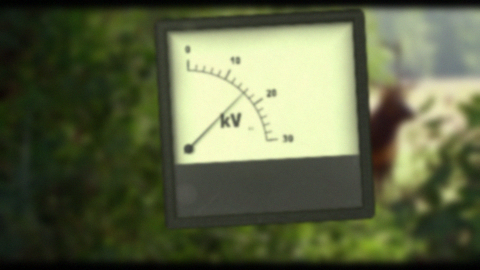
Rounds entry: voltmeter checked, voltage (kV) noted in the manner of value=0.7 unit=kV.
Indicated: value=16 unit=kV
